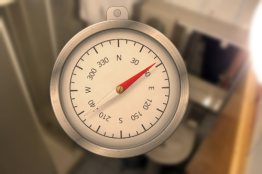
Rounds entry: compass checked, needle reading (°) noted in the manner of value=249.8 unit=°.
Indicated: value=55 unit=°
